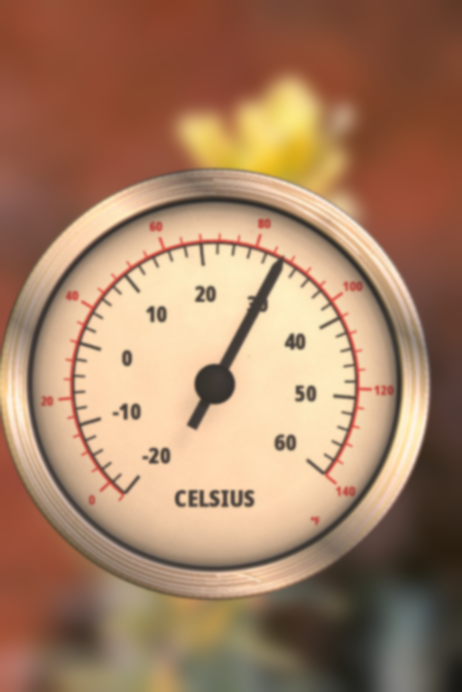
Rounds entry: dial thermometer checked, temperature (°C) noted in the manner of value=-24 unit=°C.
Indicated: value=30 unit=°C
